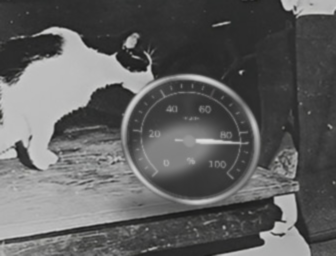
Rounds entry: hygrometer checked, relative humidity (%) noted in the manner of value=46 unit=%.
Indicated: value=84 unit=%
